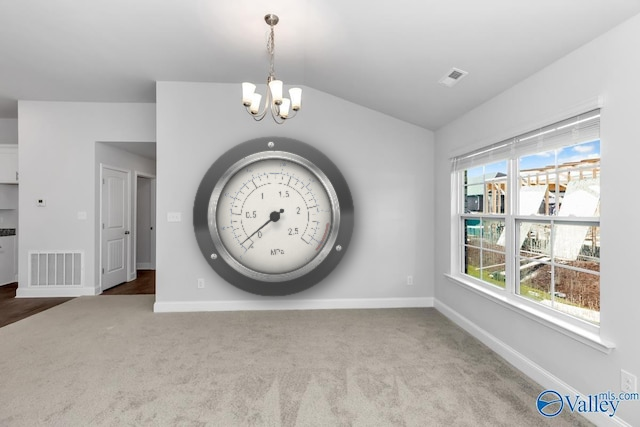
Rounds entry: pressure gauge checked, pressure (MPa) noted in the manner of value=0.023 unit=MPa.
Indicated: value=0.1 unit=MPa
